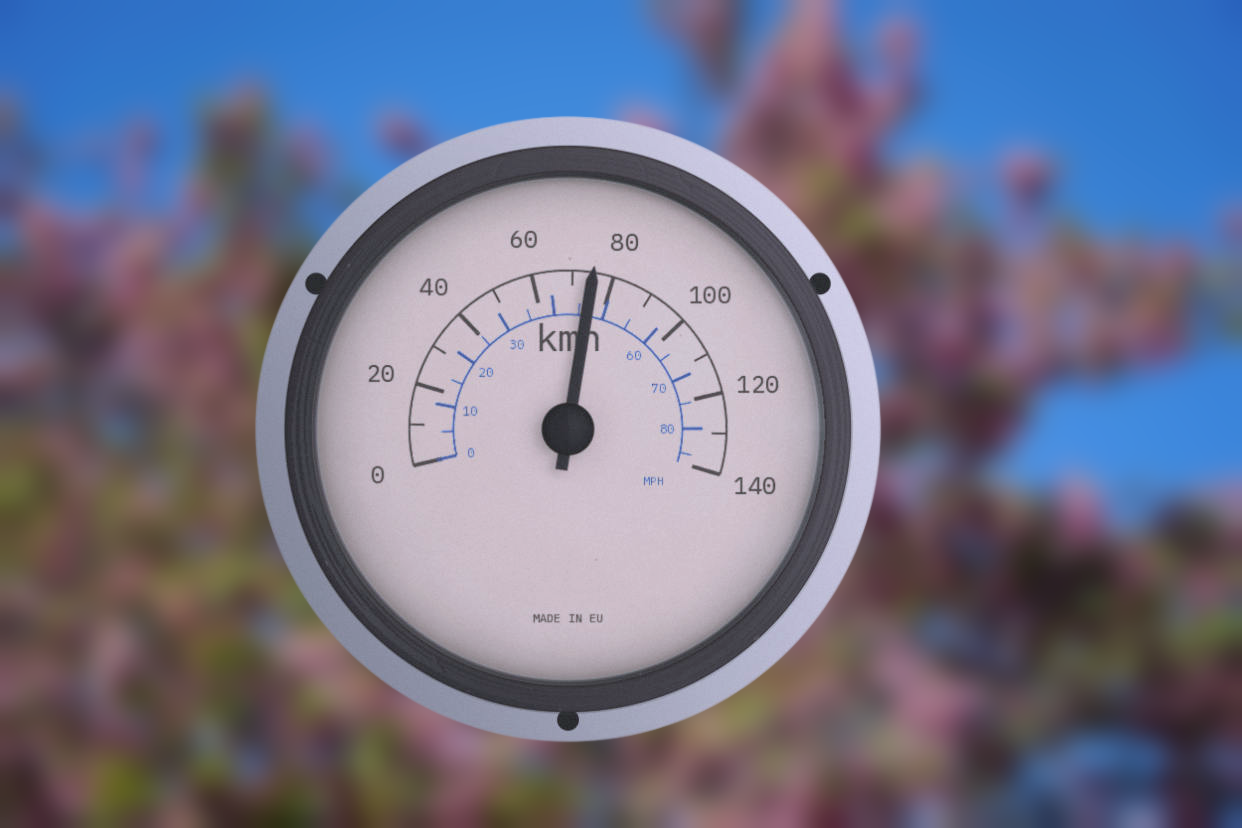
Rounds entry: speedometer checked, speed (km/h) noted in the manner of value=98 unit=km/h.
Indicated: value=75 unit=km/h
